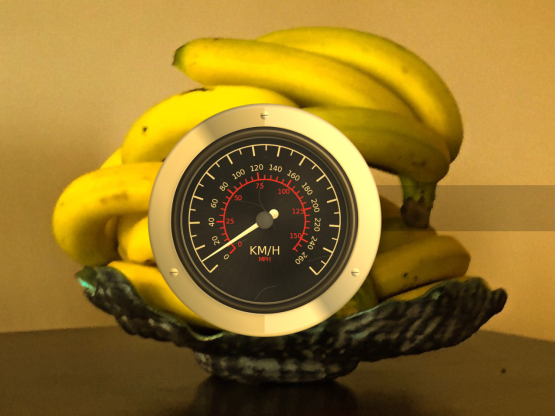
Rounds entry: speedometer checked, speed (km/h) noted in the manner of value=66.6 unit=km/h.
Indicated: value=10 unit=km/h
